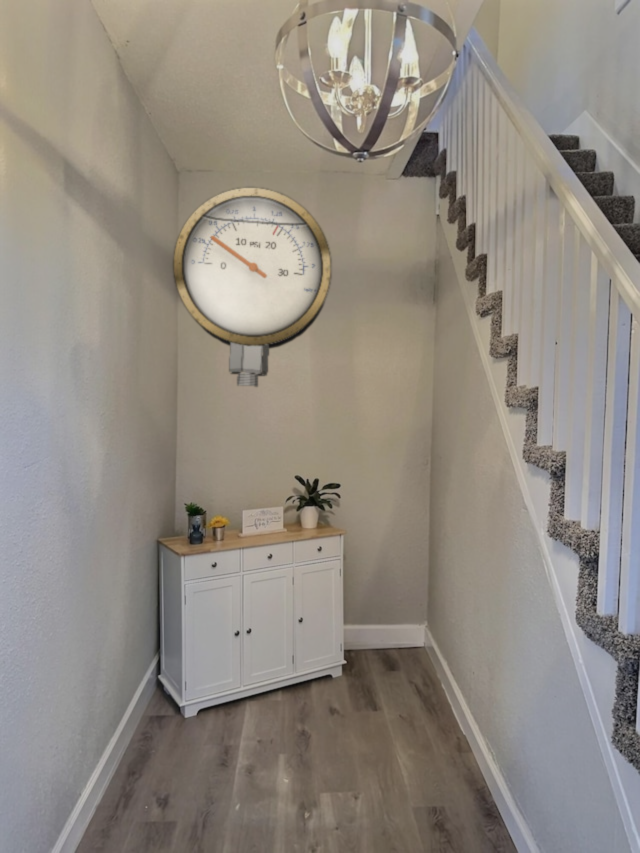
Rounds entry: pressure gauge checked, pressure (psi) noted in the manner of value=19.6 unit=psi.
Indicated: value=5 unit=psi
